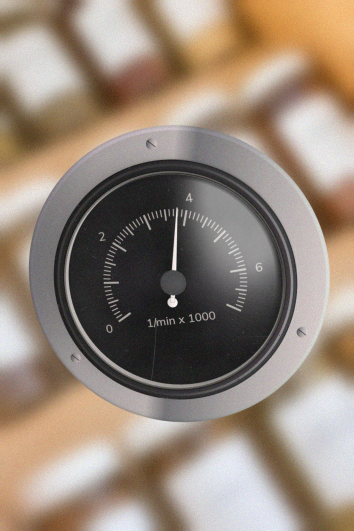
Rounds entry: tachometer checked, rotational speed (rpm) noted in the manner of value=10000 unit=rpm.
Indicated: value=3800 unit=rpm
